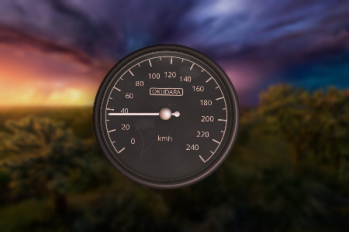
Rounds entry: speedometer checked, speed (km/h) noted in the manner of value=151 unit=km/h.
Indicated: value=35 unit=km/h
